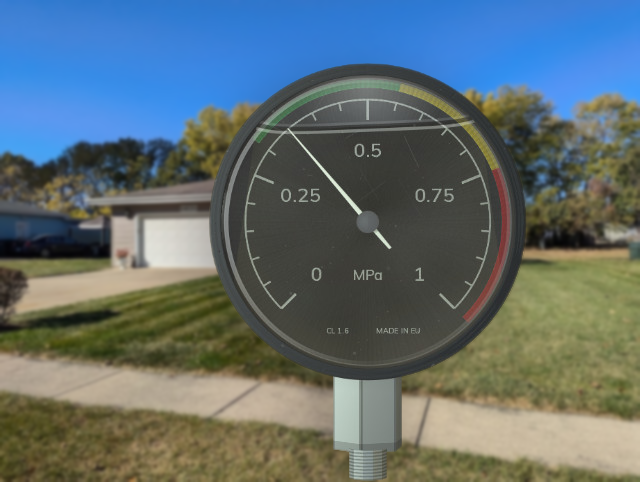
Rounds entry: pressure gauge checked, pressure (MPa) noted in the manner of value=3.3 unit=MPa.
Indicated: value=0.35 unit=MPa
